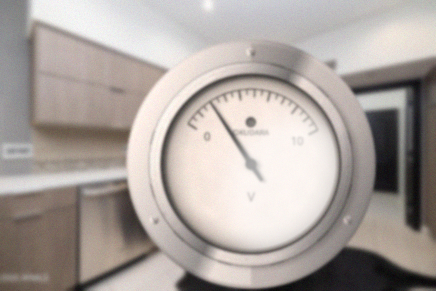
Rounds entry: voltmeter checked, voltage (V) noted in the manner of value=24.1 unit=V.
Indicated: value=2 unit=V
